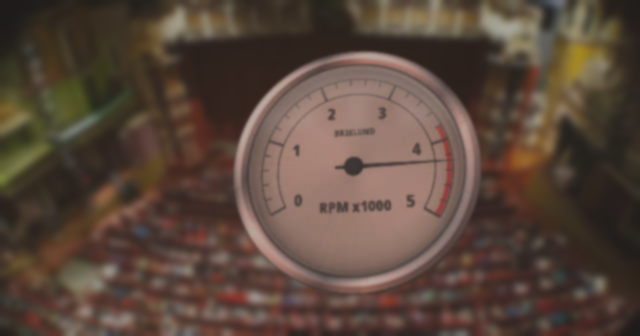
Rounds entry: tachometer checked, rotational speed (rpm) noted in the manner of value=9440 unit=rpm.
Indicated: value=4300 unit=rpm
